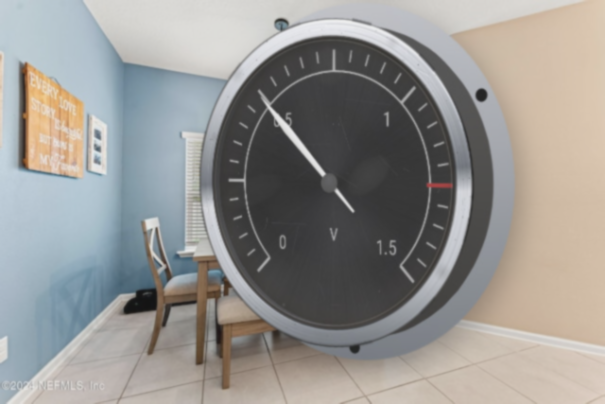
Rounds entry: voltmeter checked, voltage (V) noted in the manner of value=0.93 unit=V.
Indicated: value=0.5 unit=V
